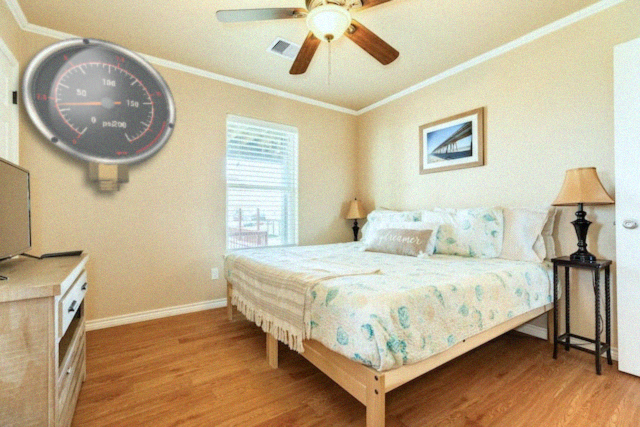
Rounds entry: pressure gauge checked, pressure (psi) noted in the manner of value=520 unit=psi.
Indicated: value=30 unit=psi
